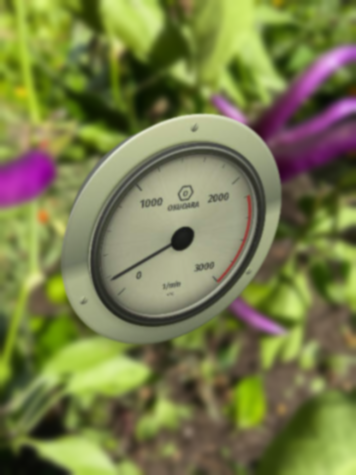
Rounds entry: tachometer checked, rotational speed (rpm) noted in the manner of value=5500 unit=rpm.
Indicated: value=200 unit=rpm
